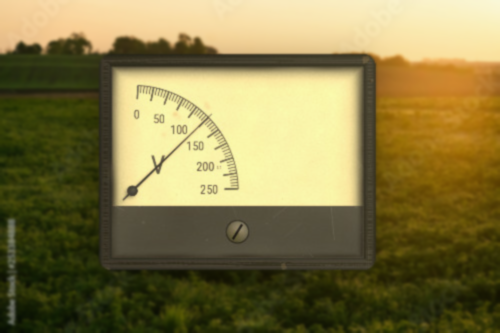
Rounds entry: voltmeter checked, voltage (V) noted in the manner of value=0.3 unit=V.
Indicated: value=125 unit=V
